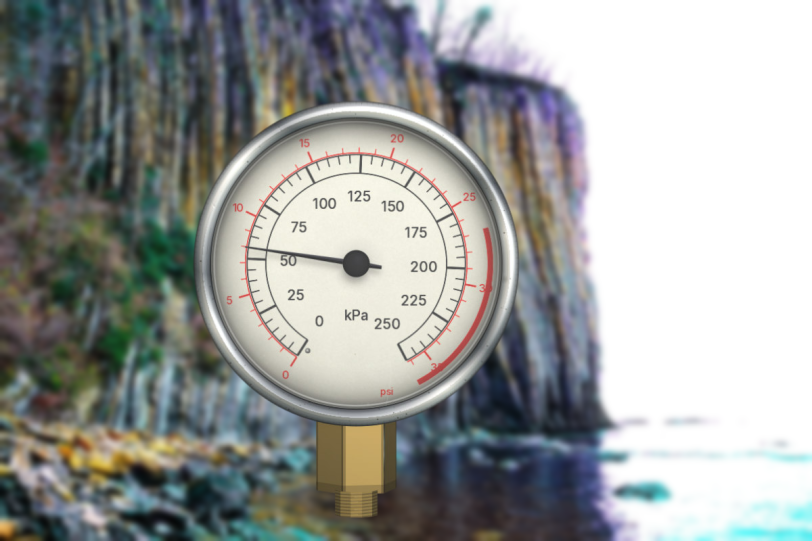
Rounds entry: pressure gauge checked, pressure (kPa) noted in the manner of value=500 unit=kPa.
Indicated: value=55 unit=kPa
